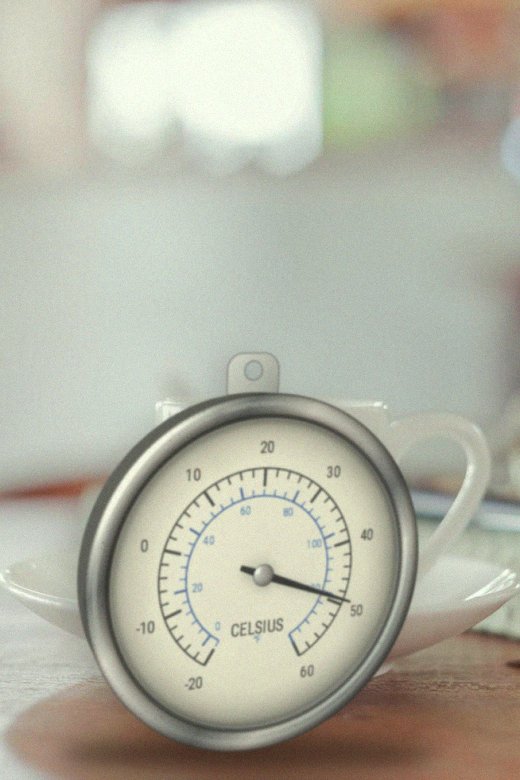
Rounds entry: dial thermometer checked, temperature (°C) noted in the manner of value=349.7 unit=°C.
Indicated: value=49 unit=°C
